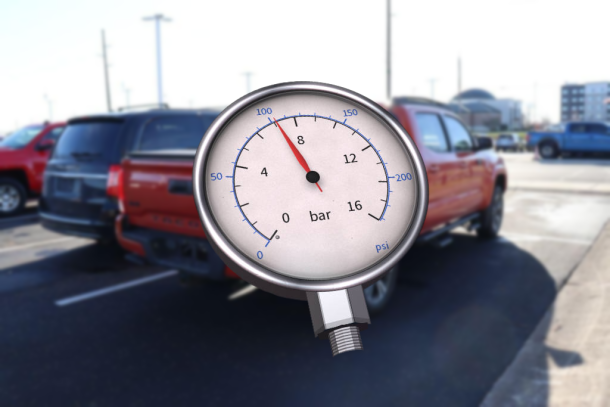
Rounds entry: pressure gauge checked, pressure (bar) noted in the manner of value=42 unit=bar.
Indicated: value=7 unit=bar
